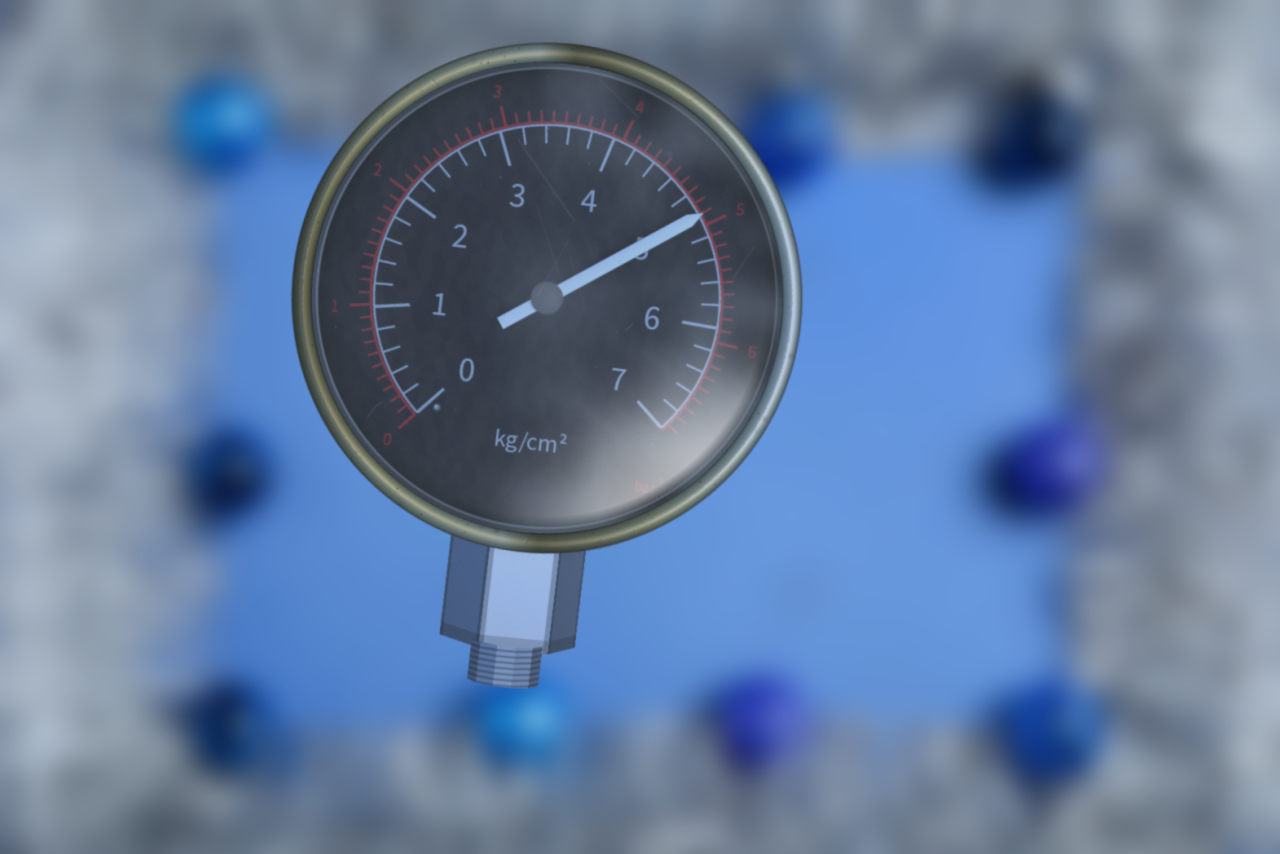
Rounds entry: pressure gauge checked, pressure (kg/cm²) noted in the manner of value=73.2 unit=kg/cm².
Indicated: value=5 unit=kg/cm²
